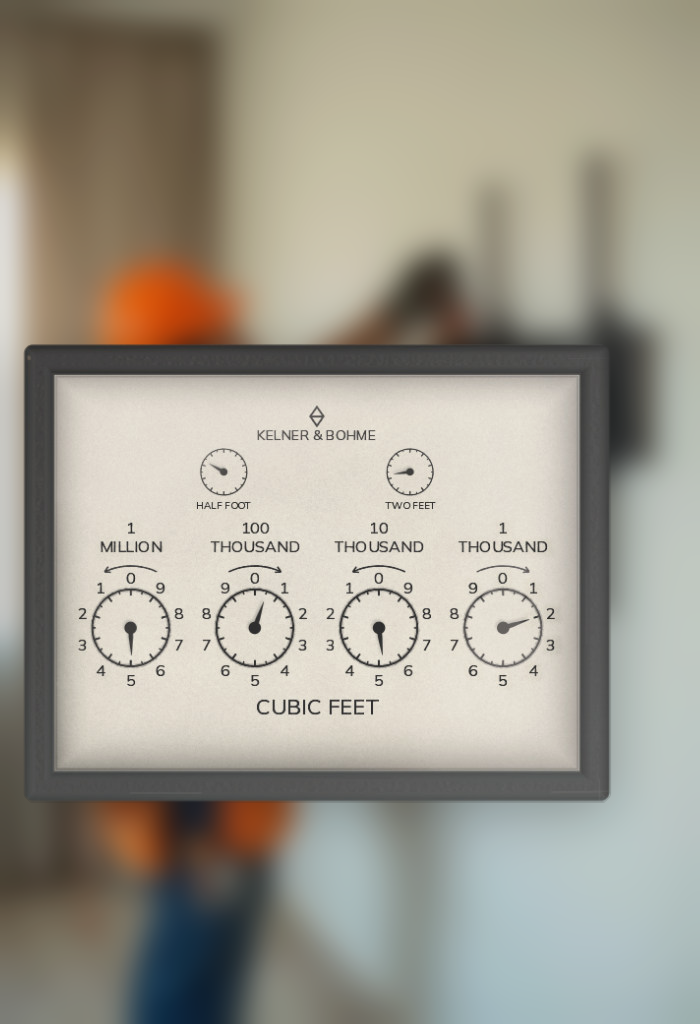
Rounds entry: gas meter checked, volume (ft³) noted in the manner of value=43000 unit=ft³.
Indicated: value=505200 unit=ft³
